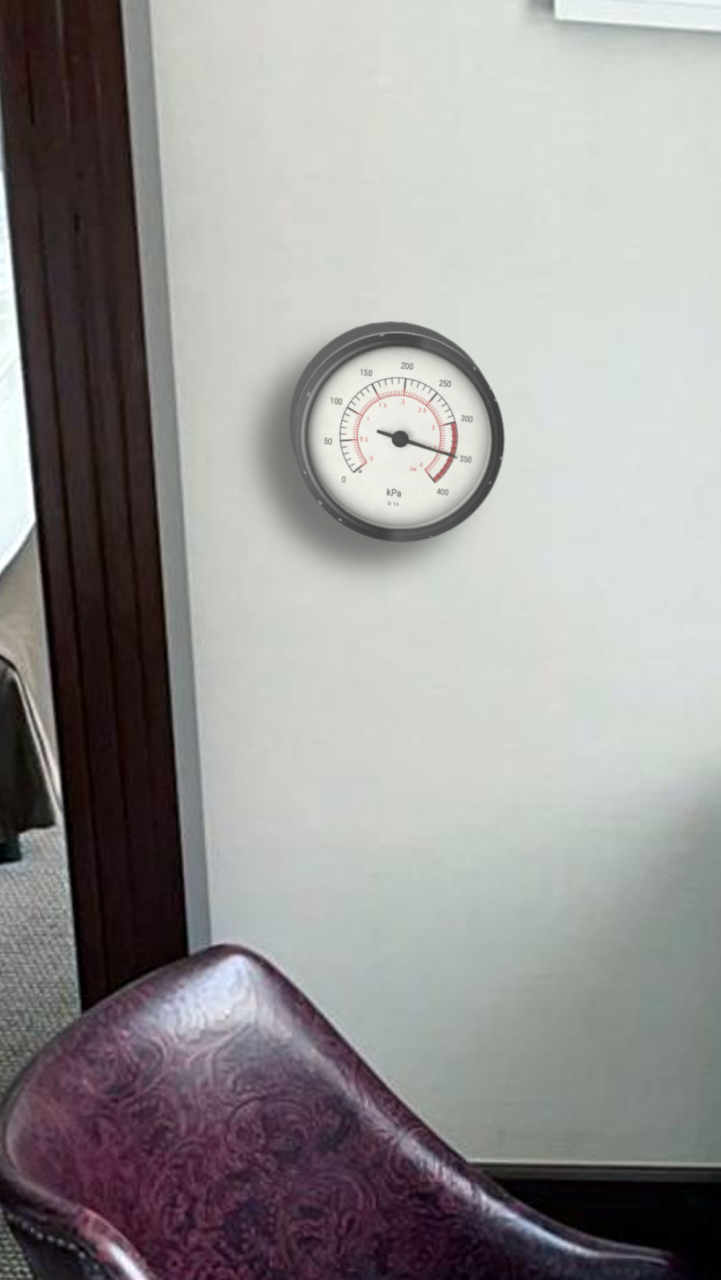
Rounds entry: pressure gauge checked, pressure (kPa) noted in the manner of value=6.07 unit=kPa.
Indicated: value=350 unit=kPa
